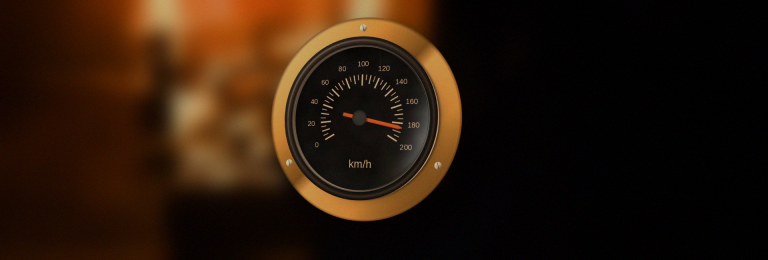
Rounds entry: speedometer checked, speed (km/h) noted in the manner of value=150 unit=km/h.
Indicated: value=185 unit=km/h
